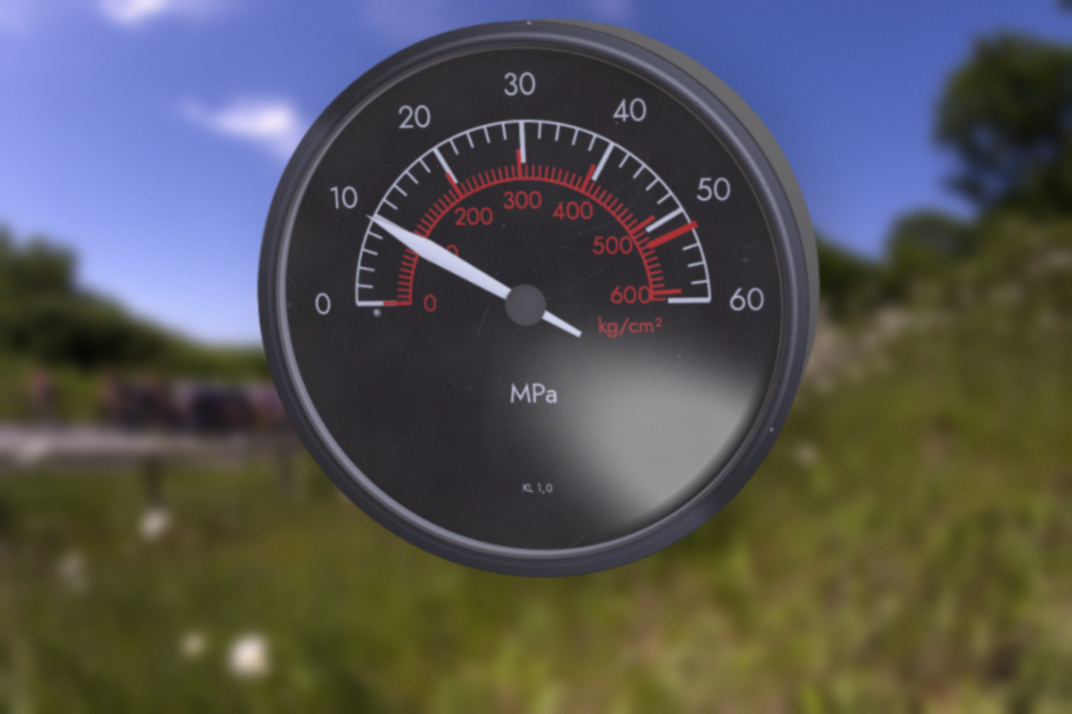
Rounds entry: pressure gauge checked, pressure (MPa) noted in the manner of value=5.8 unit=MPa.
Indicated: value=10 unit=MPa
